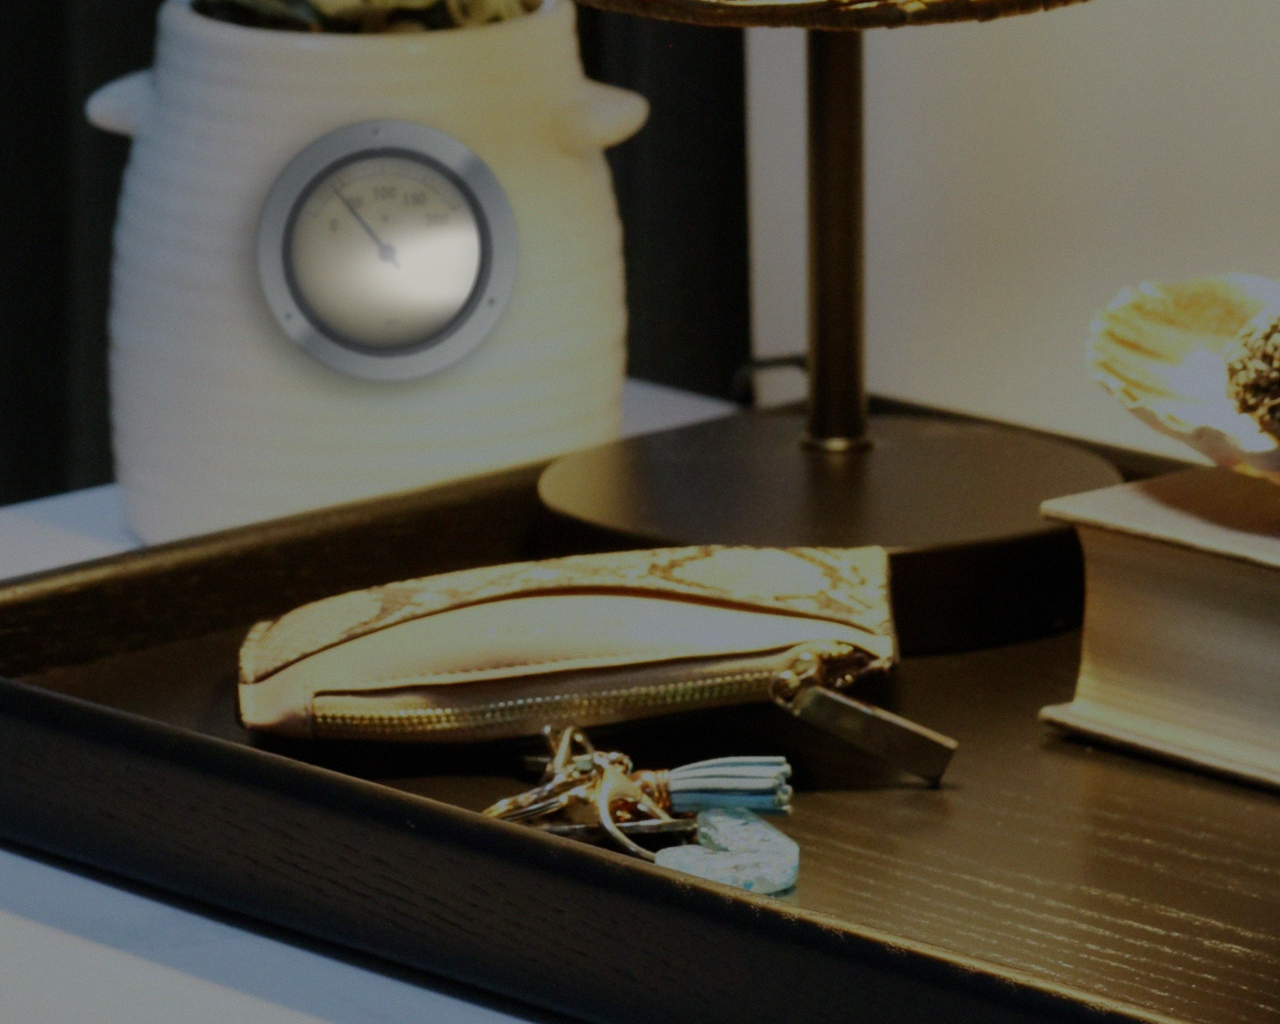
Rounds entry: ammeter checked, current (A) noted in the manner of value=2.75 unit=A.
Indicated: value=40 unit=A
